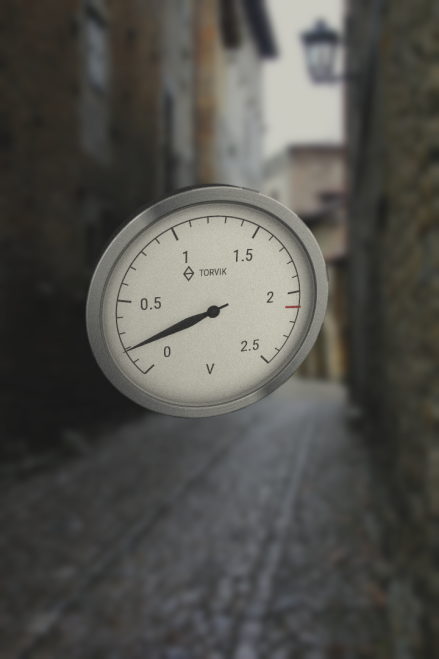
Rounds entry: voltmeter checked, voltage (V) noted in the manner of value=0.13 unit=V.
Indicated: value=0.2 unit=V
